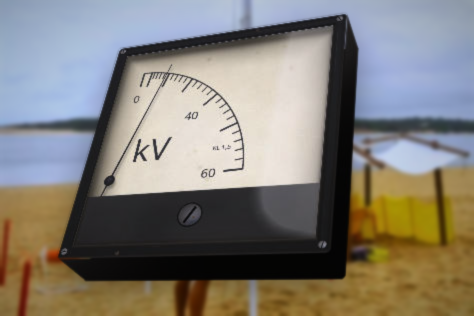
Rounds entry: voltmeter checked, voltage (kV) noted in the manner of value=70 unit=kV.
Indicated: value=20 unit=kV
